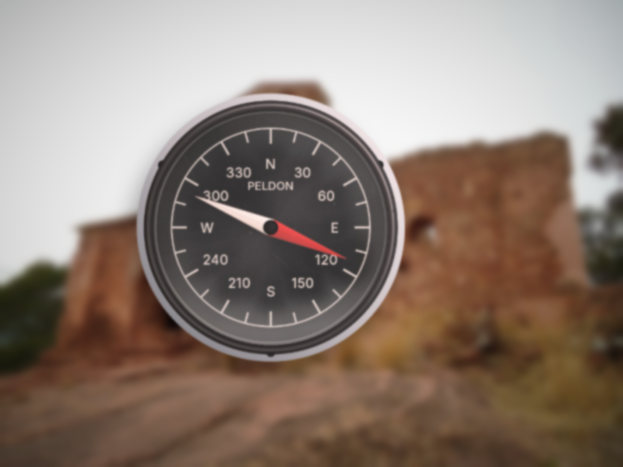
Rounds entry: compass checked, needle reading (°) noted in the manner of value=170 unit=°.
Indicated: value=112.5 unit=°
